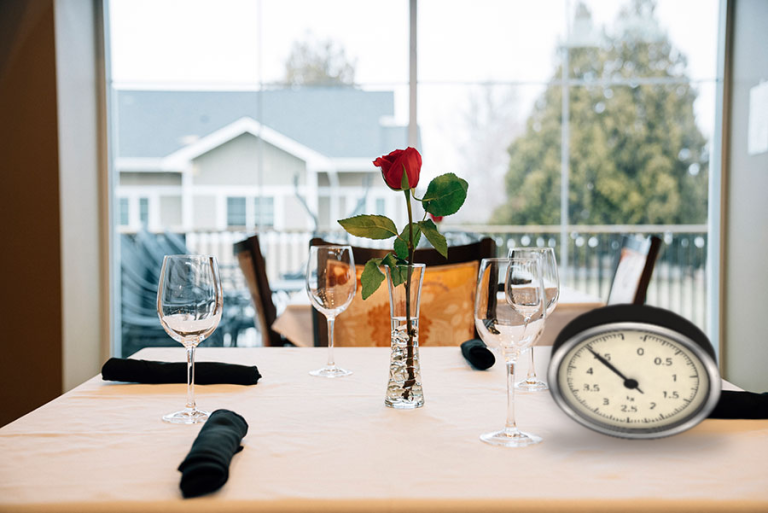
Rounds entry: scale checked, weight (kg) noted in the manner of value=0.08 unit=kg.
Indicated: value=4.5 unit=kg
